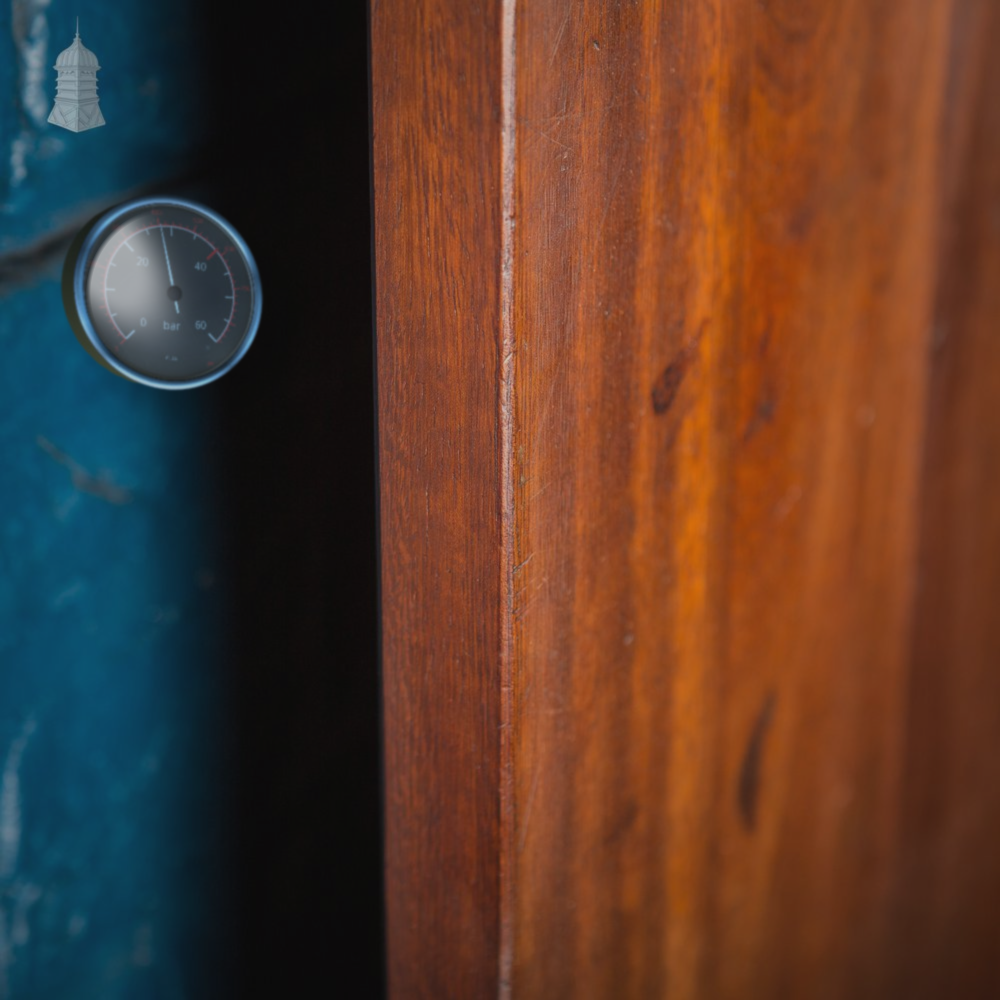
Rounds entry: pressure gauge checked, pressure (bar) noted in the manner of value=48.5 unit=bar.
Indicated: value=27.5 unit=bar
